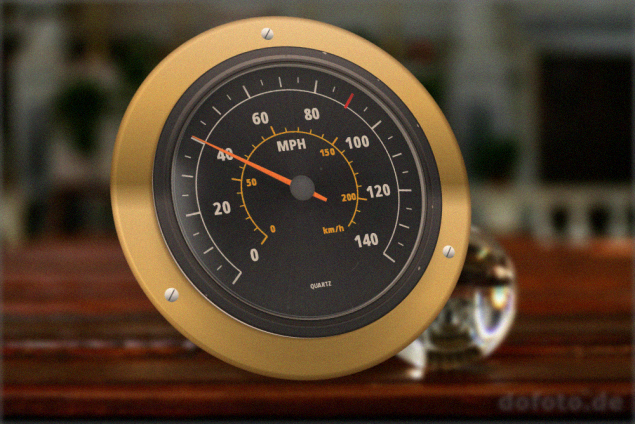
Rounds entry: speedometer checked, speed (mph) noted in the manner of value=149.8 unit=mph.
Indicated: value=40 unit=mph
